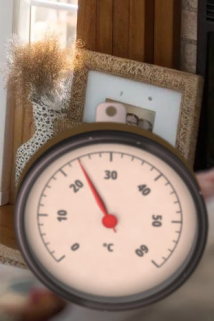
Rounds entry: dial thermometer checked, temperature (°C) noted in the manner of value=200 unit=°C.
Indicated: value=24 unit=°C
